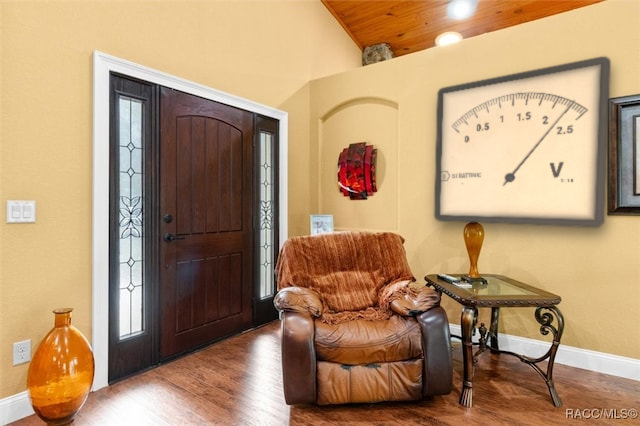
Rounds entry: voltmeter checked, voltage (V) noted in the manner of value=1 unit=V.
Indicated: value=2.25 unit=V
